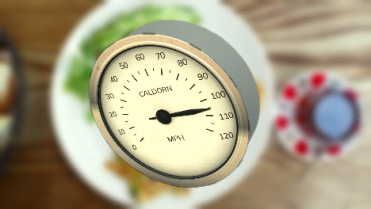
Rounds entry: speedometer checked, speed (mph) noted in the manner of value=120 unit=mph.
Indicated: value=105 unit=mph
